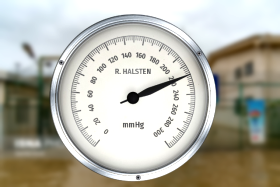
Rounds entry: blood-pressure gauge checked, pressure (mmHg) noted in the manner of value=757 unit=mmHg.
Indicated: value=220 unit=mmHg
